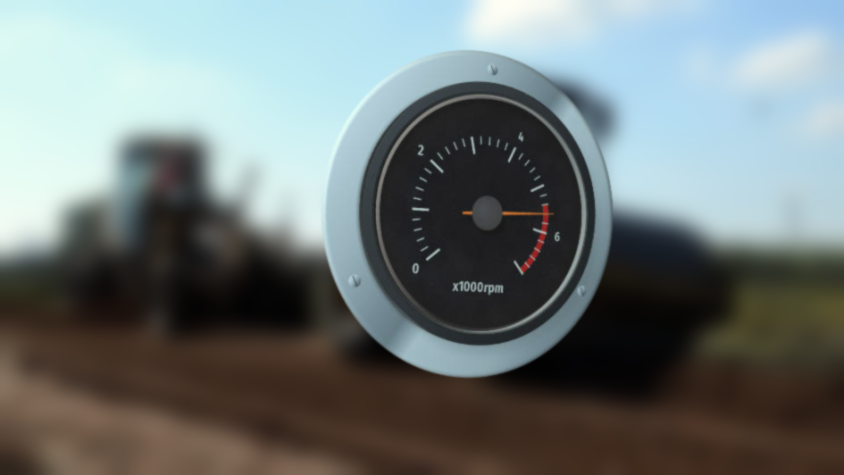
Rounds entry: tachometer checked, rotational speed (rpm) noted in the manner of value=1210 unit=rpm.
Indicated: value=5600 unit=rpm
